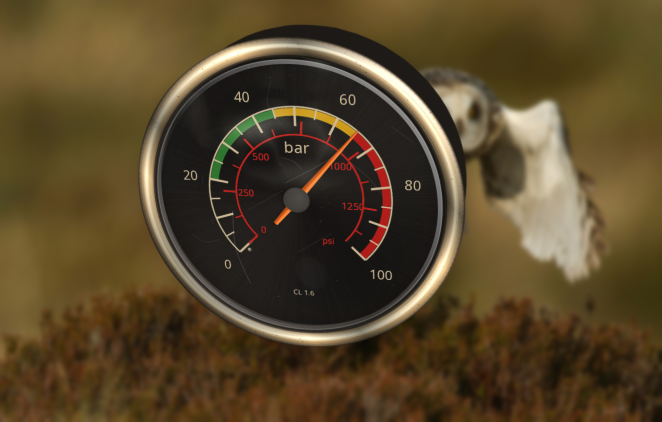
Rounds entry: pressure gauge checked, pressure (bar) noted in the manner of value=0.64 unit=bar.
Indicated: value=65 unit=bar
